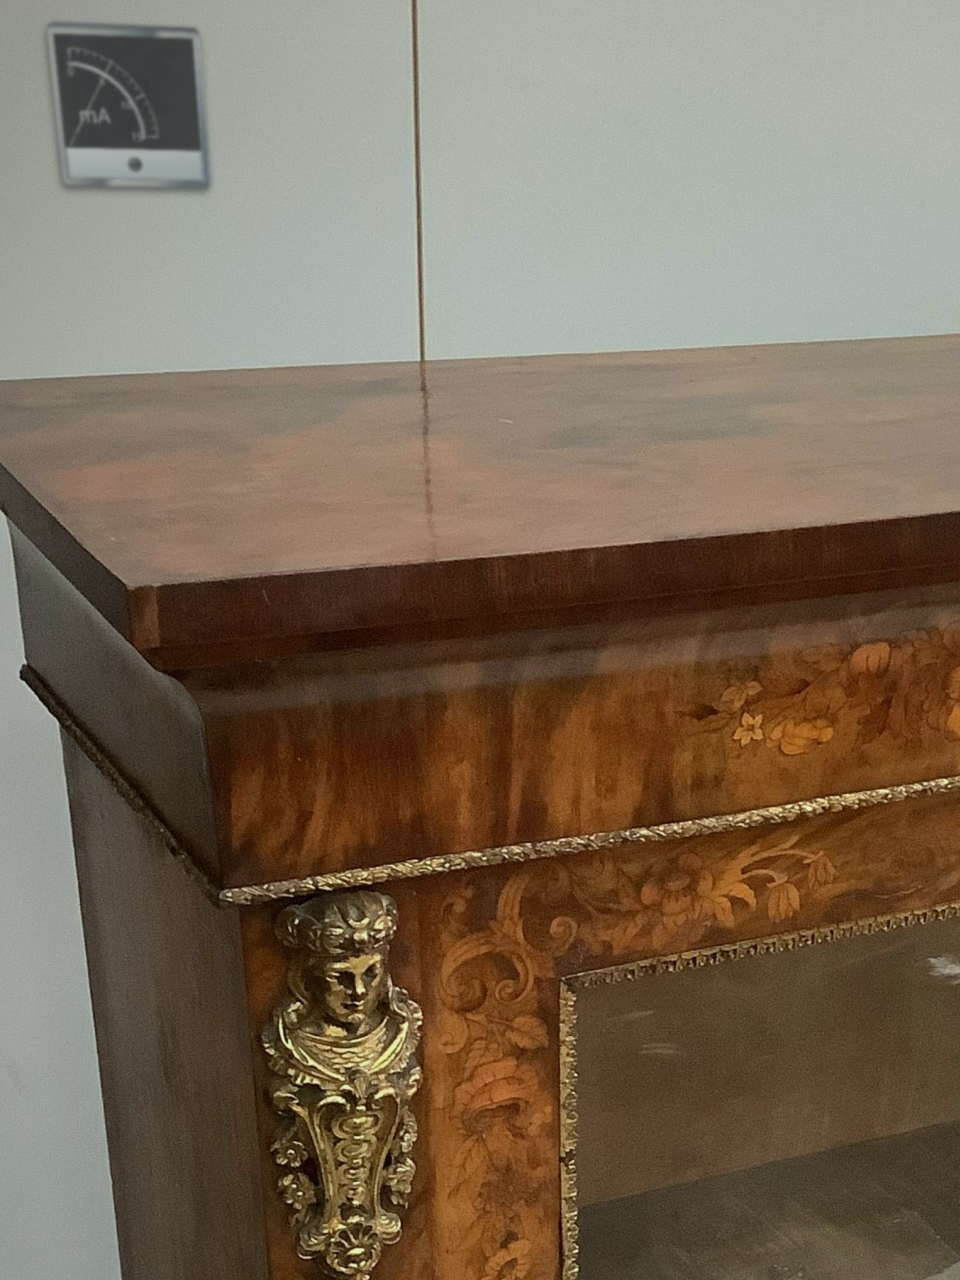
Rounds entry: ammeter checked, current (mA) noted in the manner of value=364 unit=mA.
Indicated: value=5 unit=mA
